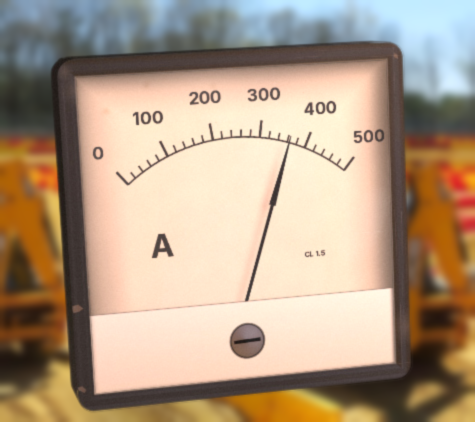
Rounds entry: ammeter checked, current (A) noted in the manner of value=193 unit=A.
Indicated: value=360 unit=A
